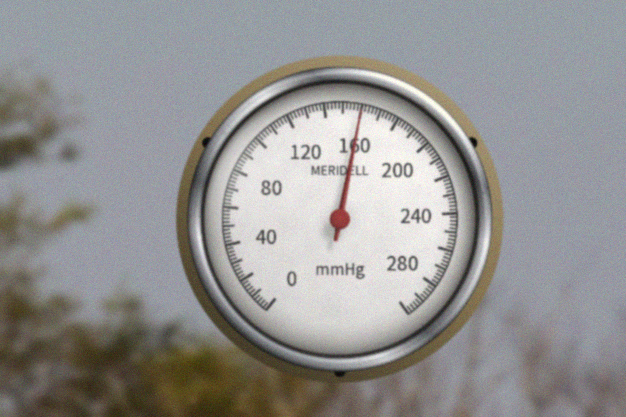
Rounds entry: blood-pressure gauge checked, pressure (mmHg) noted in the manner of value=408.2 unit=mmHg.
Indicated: value=160 unit=mmHg
